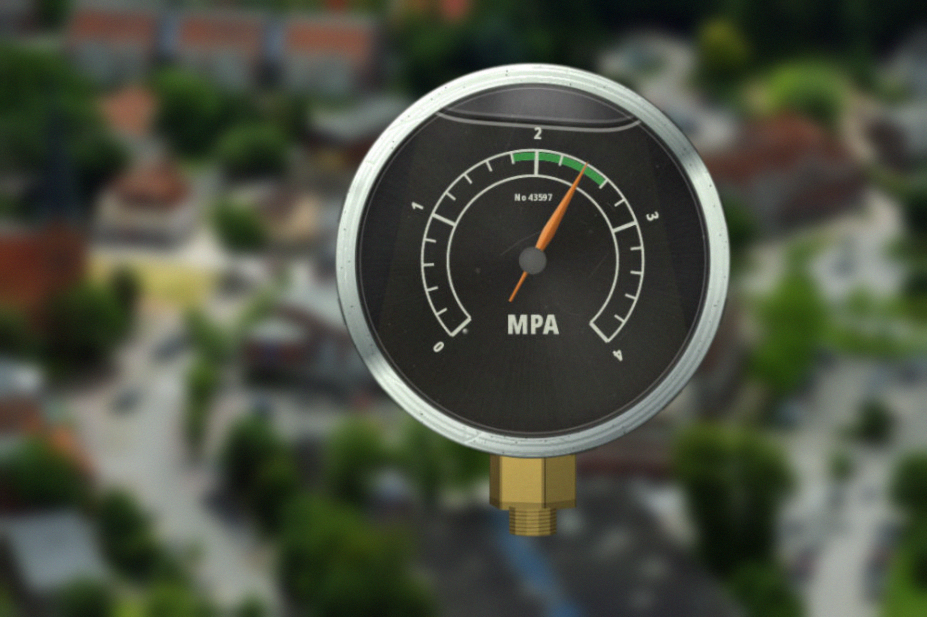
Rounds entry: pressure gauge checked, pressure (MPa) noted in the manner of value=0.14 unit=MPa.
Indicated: value=2.4 unit=MPa
